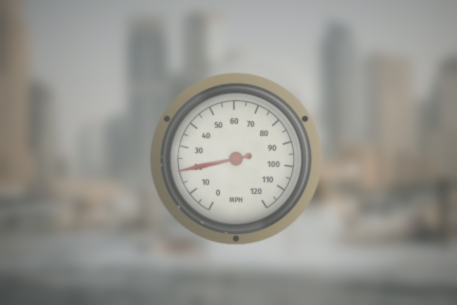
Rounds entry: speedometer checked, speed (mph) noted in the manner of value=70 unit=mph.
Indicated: value=20 unit=mph
